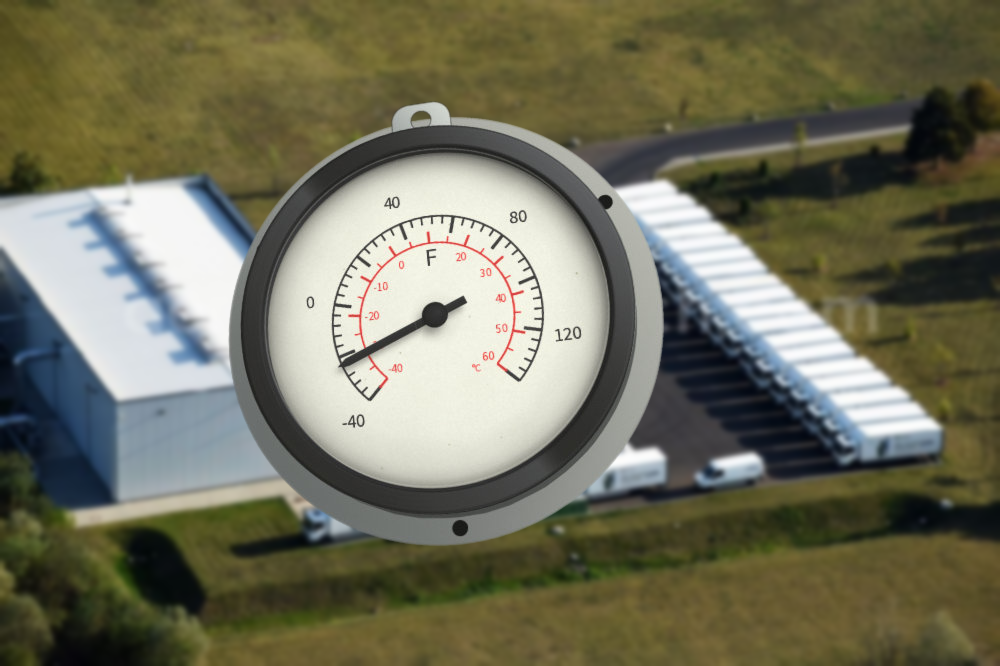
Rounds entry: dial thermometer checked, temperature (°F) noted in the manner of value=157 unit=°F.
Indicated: value=-24 unit=°F
